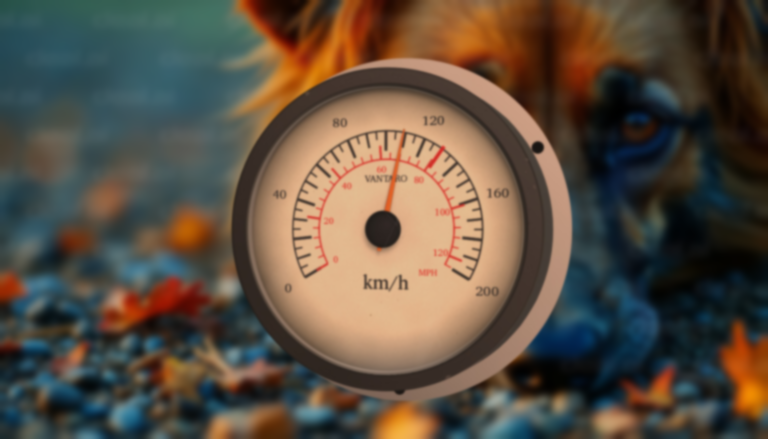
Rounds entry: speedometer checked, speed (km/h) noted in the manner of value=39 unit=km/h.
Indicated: value=110 unit=km/h
